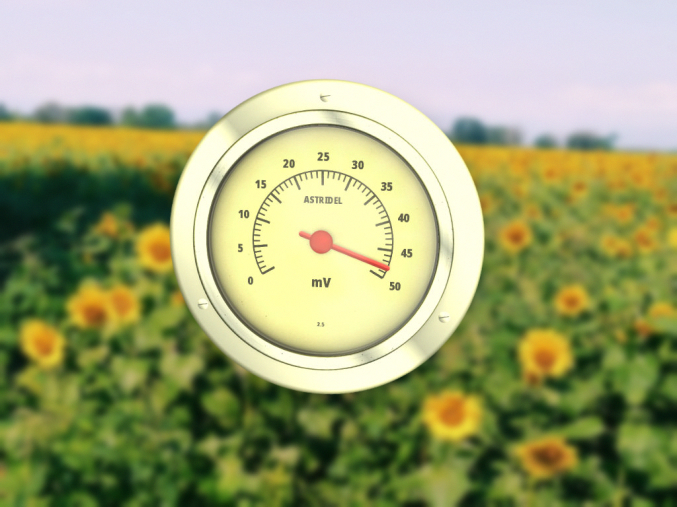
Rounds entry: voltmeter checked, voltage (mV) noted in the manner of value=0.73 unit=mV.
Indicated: value=48 unit=mV
